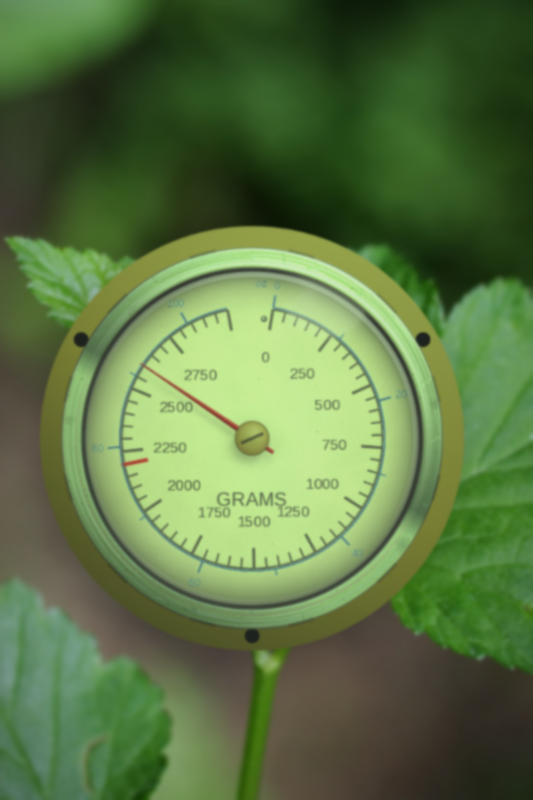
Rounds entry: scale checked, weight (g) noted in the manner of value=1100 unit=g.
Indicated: value=2600 unit=g
